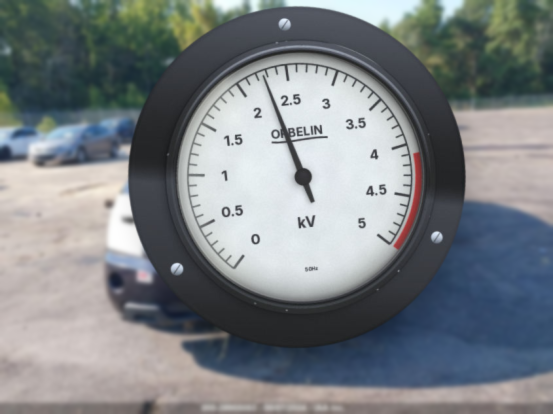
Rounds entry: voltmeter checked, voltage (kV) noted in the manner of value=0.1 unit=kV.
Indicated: value=2.25 unit=kV
